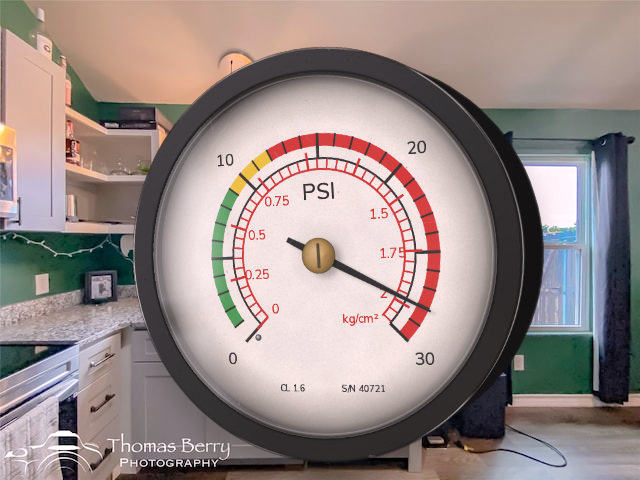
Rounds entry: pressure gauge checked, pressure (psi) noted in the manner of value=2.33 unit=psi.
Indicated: value=28 unit=psi
